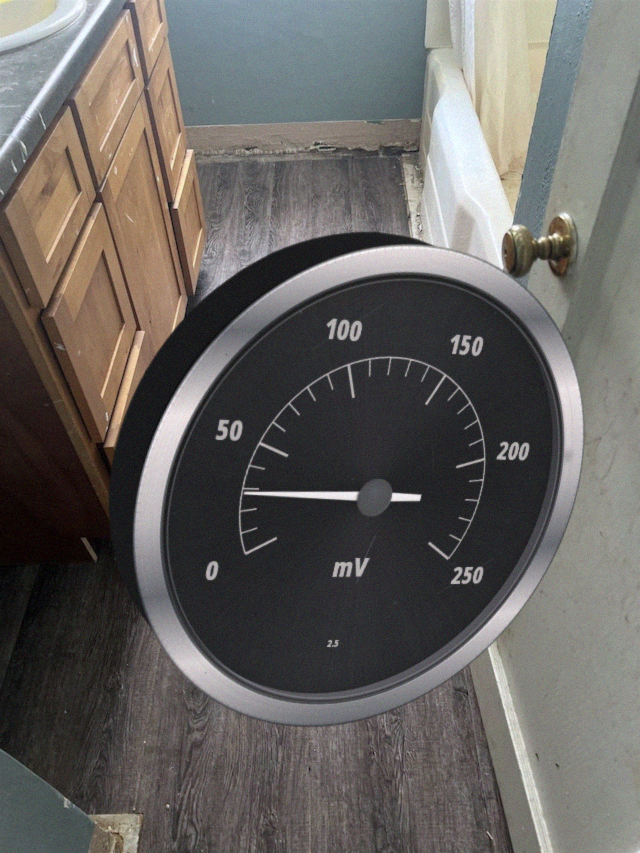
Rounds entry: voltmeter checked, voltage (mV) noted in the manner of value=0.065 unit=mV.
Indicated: value=30 unit=mV
